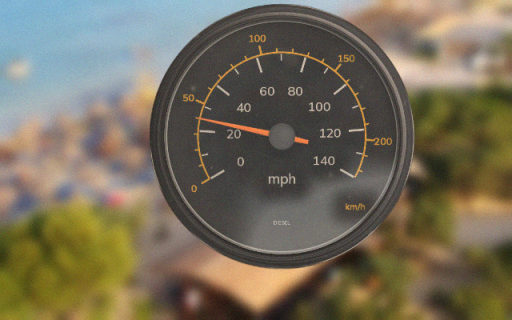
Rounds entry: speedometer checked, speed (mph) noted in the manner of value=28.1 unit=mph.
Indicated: value=25 unit=mph
